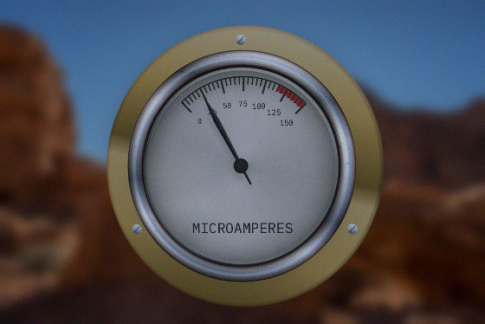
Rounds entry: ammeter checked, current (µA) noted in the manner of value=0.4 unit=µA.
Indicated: value=25 unit=µA
